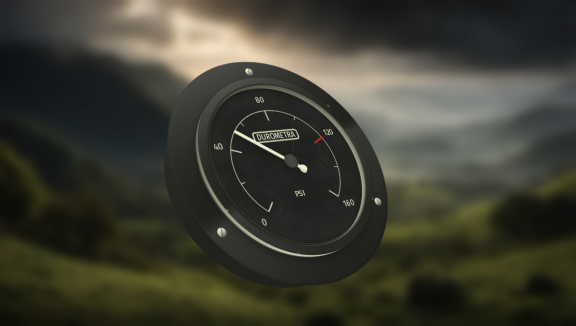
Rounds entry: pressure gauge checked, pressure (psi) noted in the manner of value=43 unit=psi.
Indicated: value=50 unit=psi
